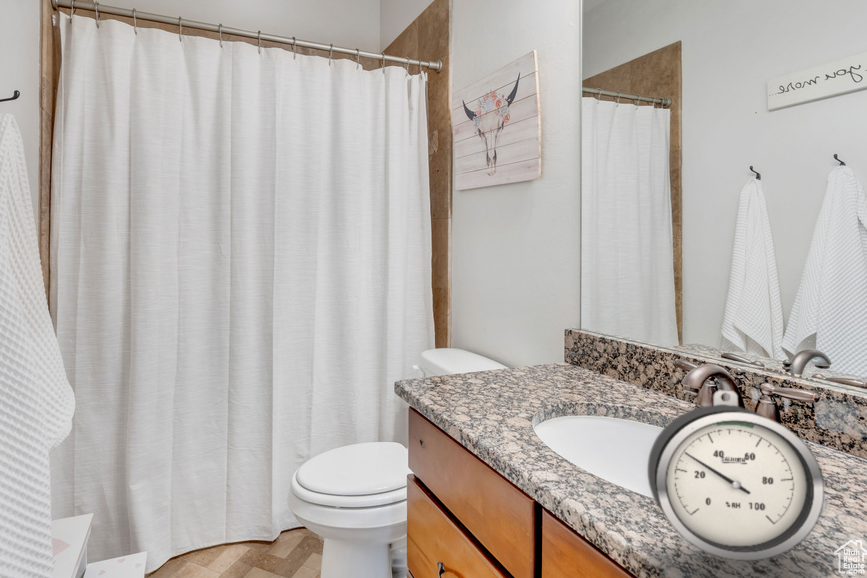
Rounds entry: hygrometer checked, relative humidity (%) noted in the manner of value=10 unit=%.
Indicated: value=28 unit=%
